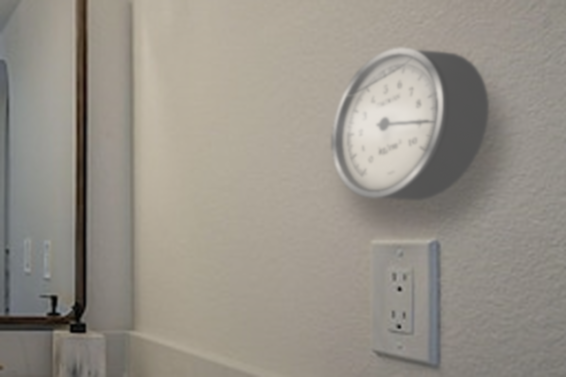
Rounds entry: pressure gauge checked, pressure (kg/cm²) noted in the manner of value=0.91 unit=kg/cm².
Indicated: value=9 unit=kg/cm²
